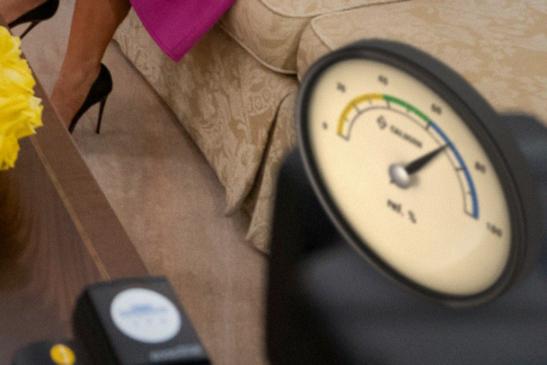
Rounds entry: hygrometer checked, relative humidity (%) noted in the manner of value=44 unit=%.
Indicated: value=70 unit=%
